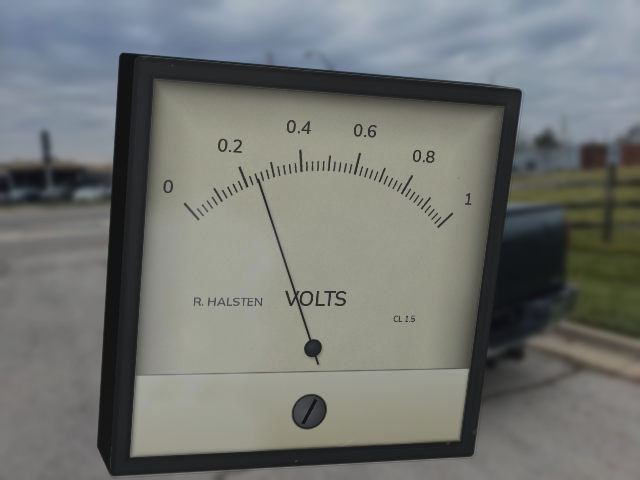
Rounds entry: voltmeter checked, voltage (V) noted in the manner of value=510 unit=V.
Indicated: value=0.24 unit=V
